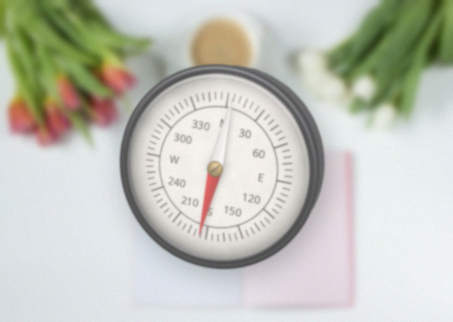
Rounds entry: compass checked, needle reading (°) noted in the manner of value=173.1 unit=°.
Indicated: value=185 unit=°
